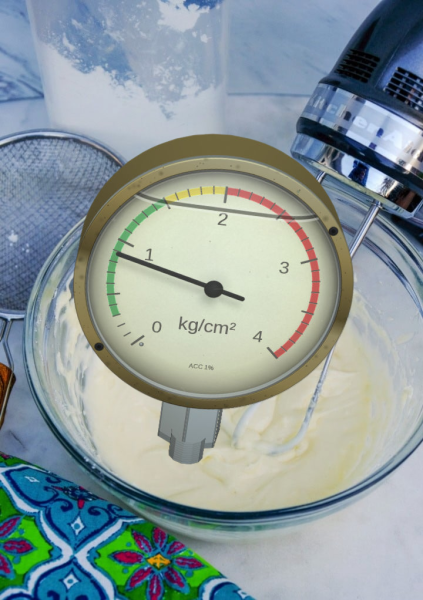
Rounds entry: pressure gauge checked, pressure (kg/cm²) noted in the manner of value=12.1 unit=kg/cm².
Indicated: value=0.9 unit=kg/cm²
